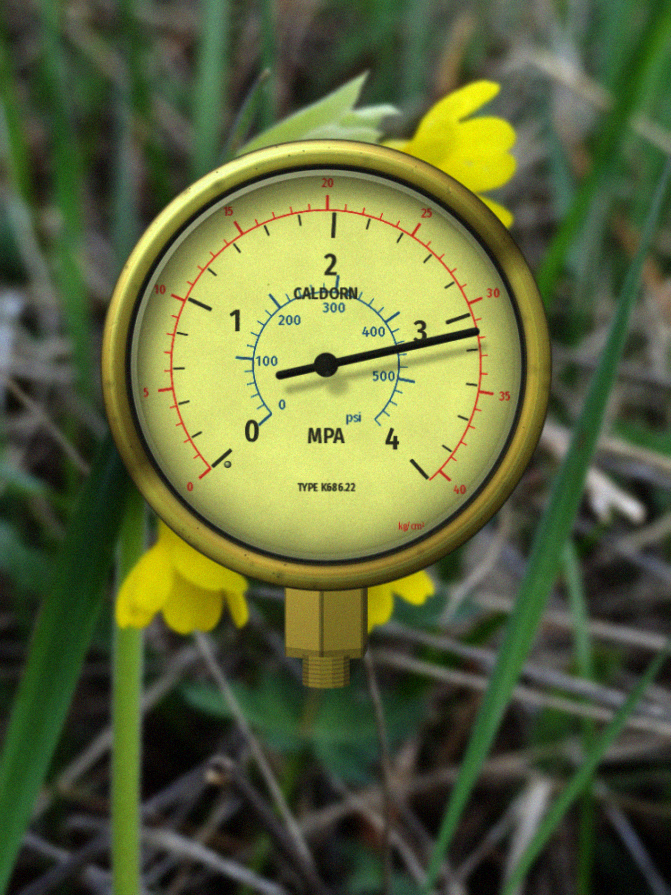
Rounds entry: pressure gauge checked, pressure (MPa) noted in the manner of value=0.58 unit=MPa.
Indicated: value=3.1 unit=MPa
